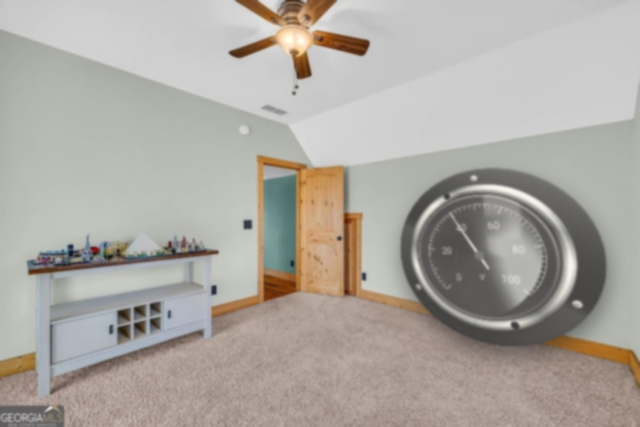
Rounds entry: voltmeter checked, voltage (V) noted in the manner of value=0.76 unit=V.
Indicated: value=40 unit=V
